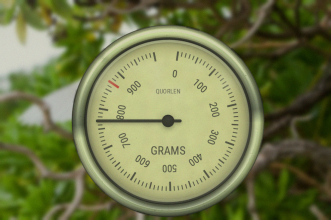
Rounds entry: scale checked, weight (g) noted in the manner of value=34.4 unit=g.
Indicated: value=770 unit=g
